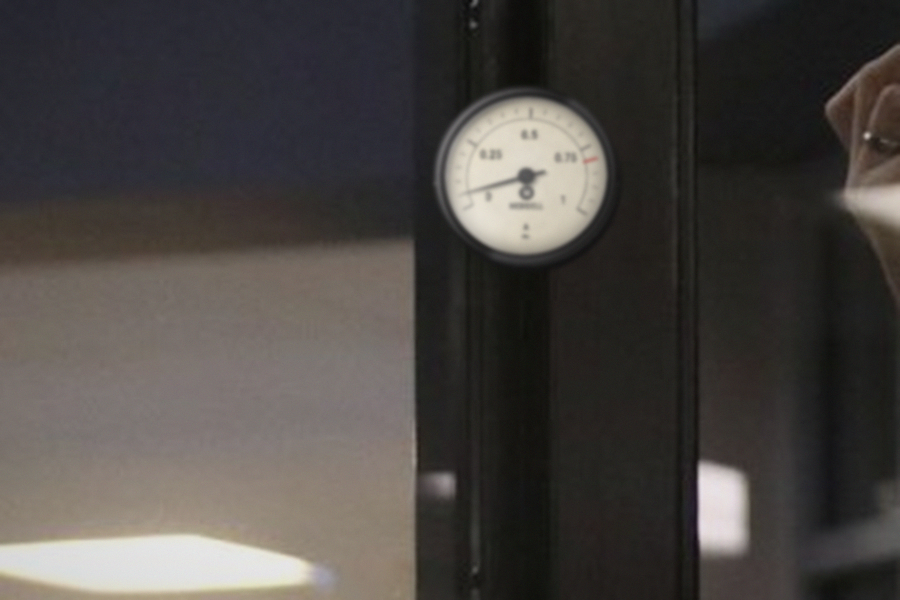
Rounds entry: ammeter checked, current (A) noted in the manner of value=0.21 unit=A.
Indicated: value=0.05 unit=A
